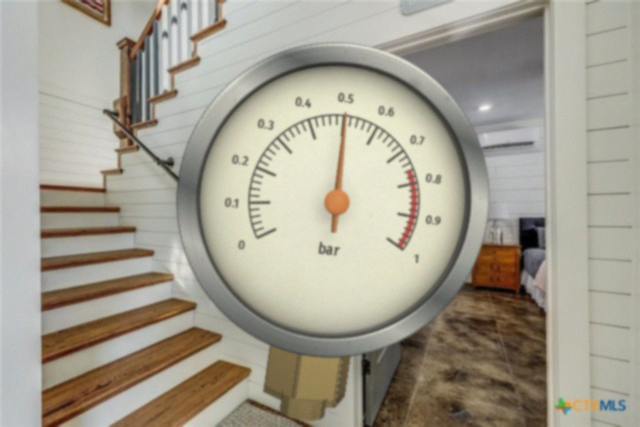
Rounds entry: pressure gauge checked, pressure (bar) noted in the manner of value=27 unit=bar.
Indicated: value=0.5 unit=bar
